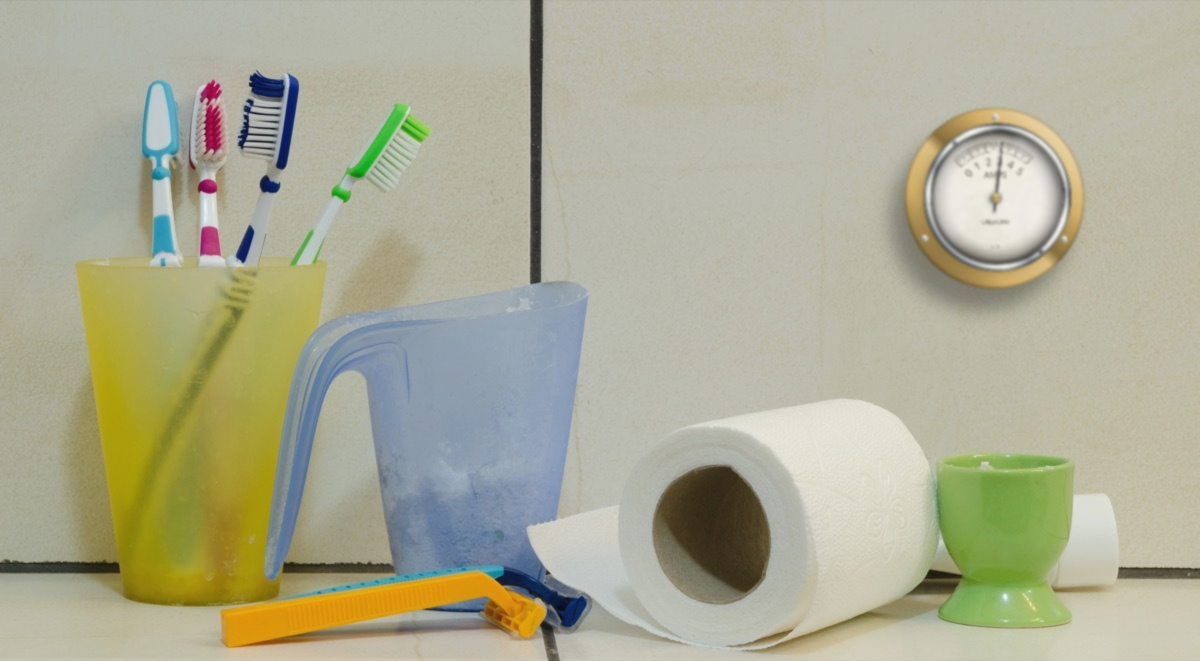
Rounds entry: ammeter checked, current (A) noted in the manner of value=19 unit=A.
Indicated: value=3 unit=A
